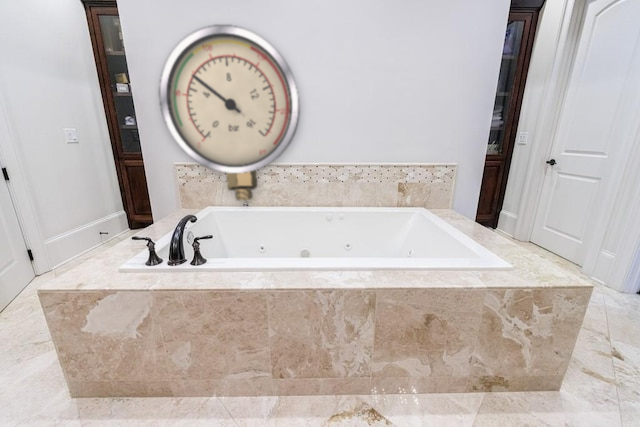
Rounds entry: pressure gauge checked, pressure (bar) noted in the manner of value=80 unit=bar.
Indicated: value=5 unit=bar
